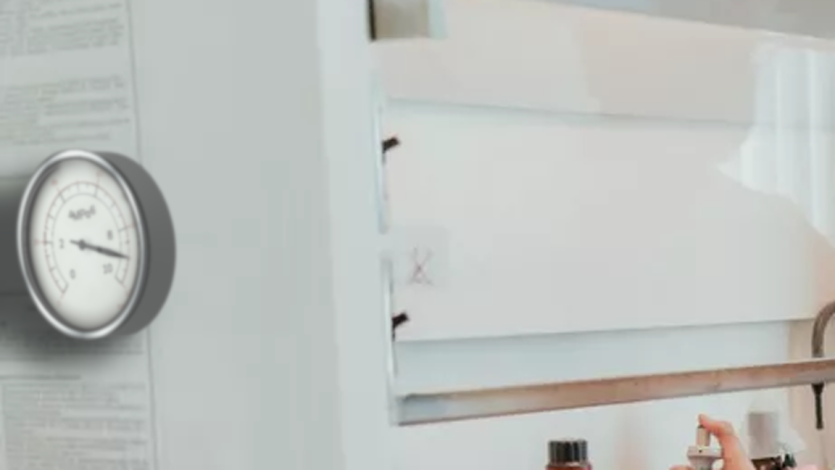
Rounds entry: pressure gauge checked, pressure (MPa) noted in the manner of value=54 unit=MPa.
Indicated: value=9 unit=MPa
